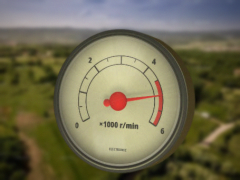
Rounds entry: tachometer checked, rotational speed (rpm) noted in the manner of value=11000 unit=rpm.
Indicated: value=5000 unit=rpm
